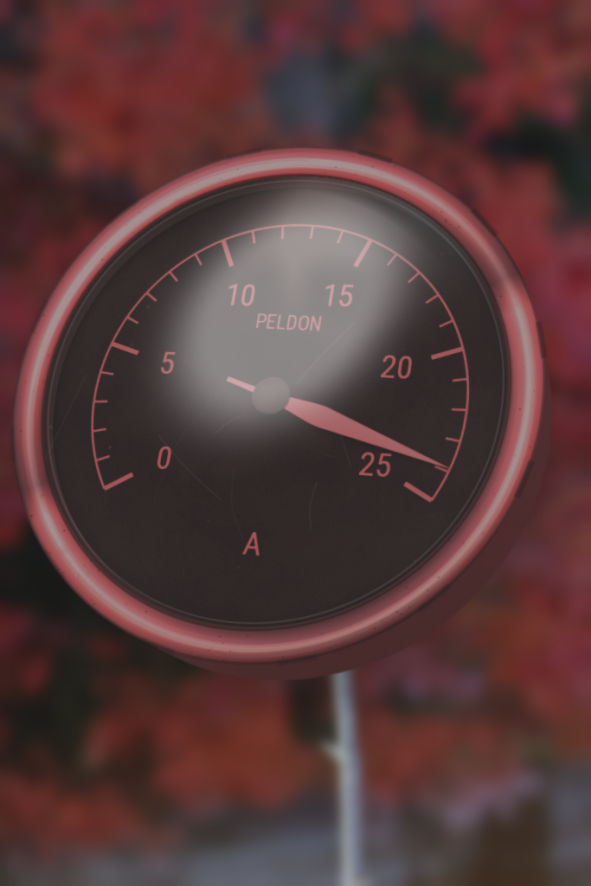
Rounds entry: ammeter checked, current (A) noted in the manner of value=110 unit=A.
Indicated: value=24 unit=A
